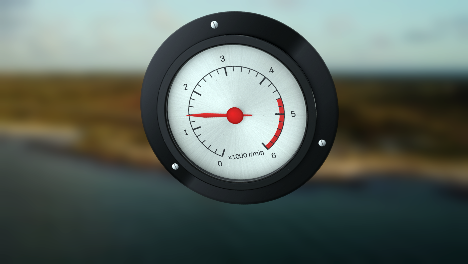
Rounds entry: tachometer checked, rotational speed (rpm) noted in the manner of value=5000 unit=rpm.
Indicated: value=1400 unit=rpm
